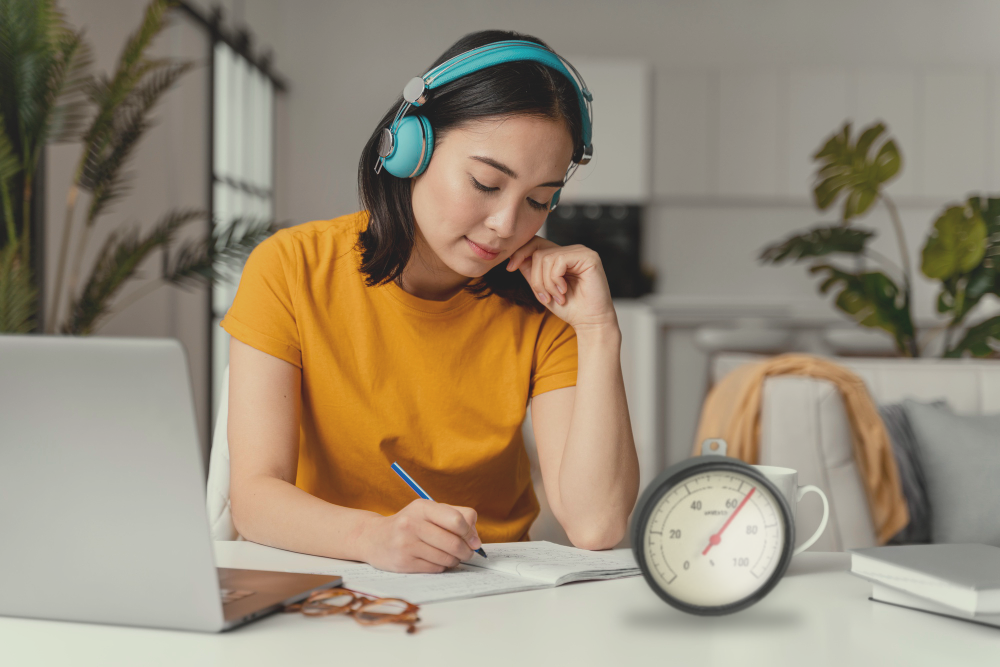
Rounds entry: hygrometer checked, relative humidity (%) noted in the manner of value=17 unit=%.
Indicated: value=64 unit=%
